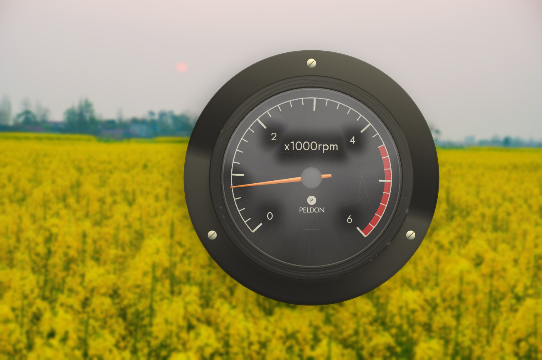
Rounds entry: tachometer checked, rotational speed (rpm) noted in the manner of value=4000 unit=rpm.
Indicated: value=800 unit=rpm
